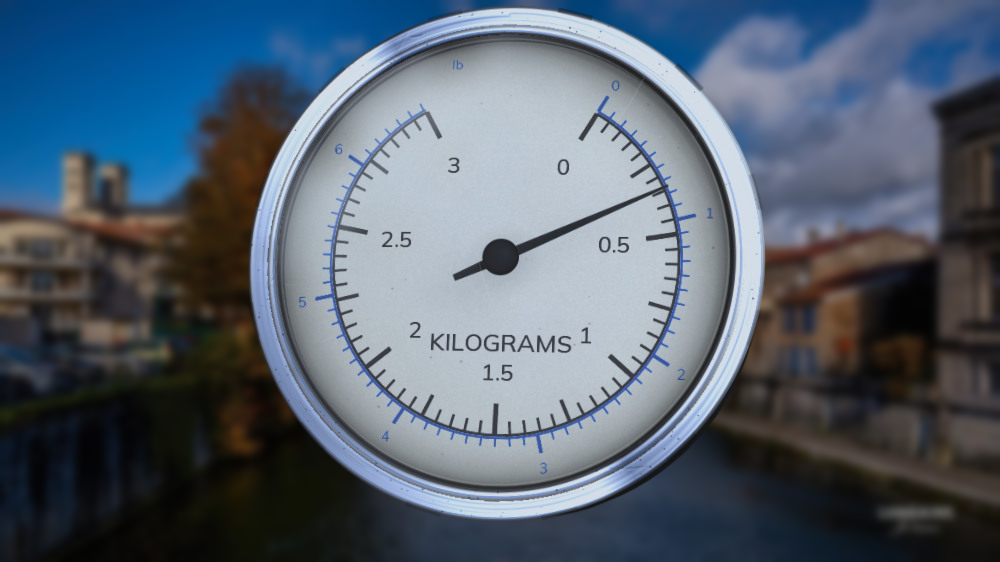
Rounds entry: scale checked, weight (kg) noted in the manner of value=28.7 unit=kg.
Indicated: value=0.35 unit=kg
